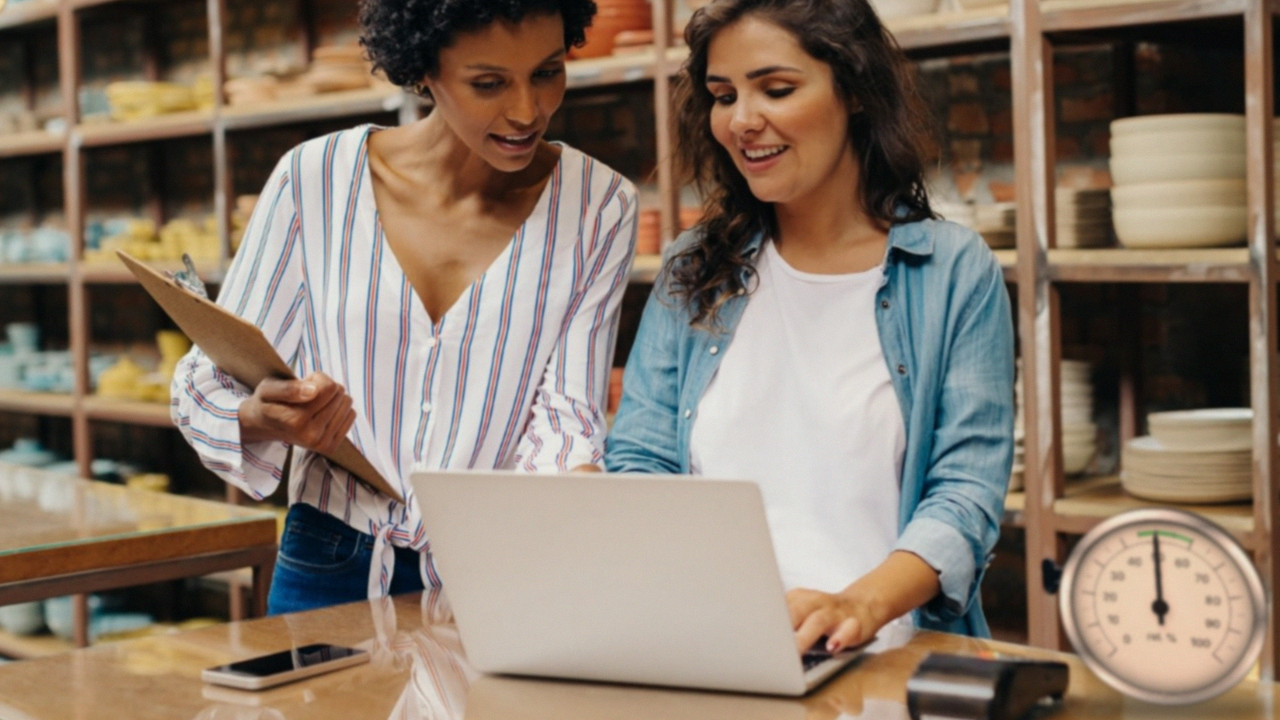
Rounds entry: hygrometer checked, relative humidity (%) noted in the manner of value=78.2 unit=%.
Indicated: value=50 unit=%
